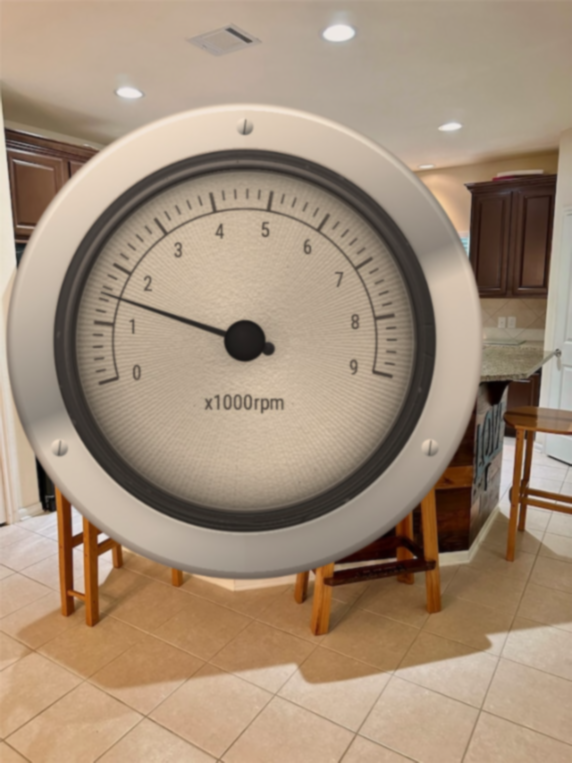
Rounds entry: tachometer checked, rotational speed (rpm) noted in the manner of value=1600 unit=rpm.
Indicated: value=1500 unit=rpm
